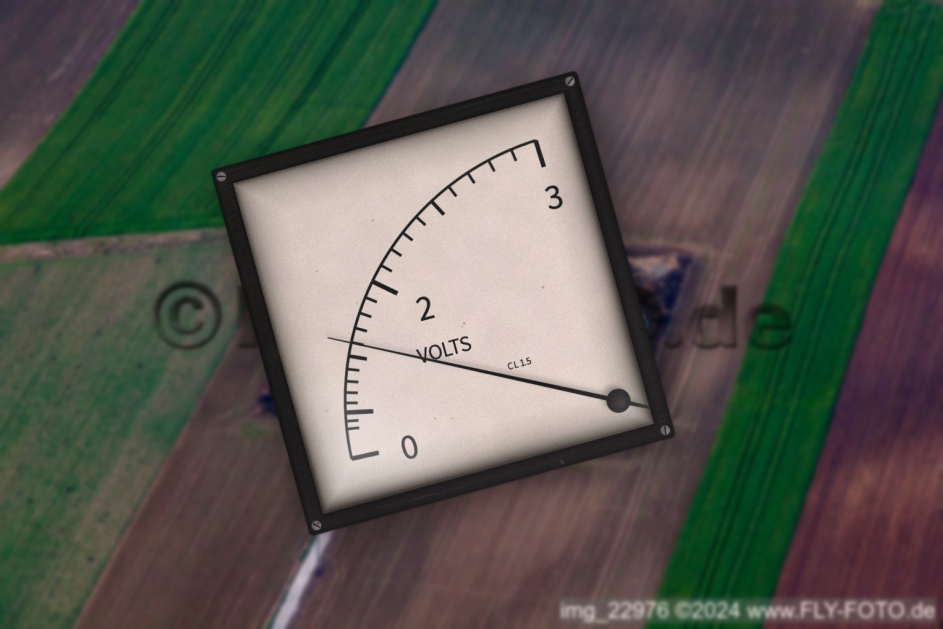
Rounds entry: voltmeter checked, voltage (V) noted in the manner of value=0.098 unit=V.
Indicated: value=1.6 unit=V
